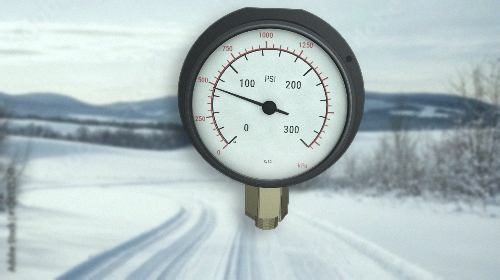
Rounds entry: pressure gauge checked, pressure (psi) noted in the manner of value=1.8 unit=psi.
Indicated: value=70 unit=psi
